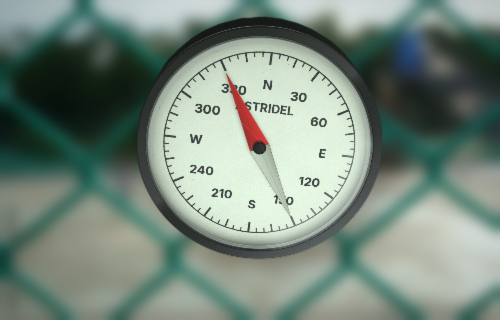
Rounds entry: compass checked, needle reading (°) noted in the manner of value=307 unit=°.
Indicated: value=330 unit=°
